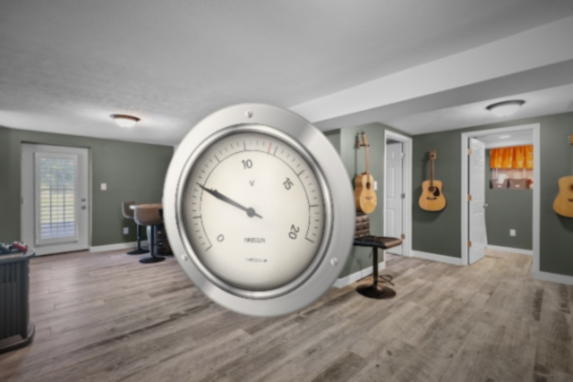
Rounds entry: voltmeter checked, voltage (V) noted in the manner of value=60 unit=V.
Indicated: value=5 unit=V
